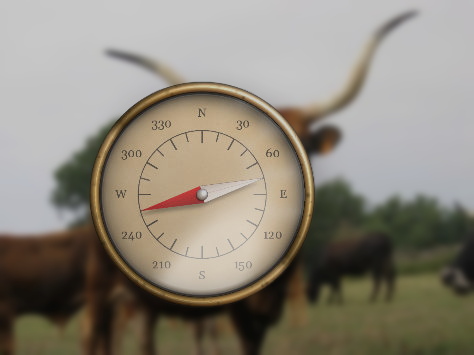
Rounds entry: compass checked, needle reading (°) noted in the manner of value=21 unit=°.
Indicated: value=255 unit=°
